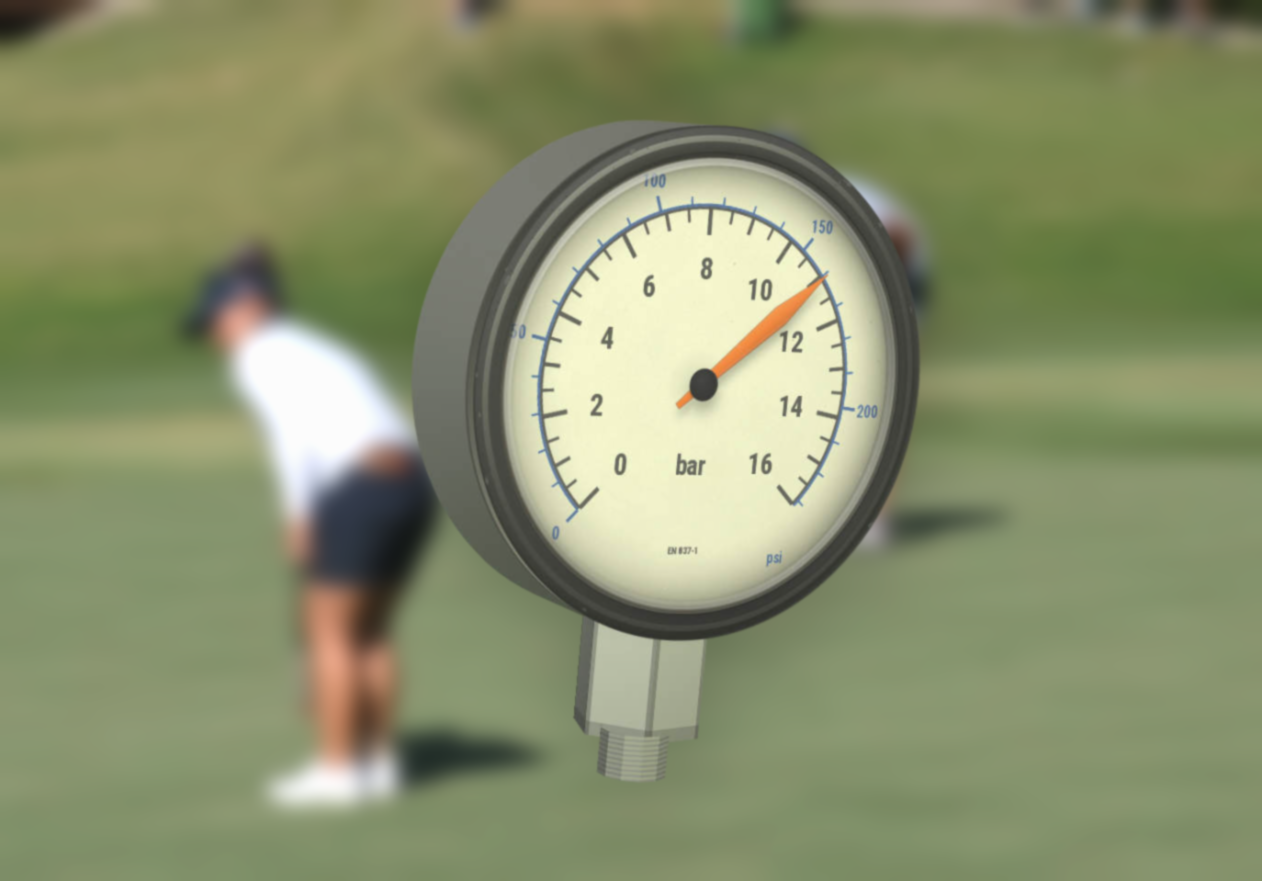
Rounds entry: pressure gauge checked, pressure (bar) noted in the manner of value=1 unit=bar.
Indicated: value=11 unit=bar
